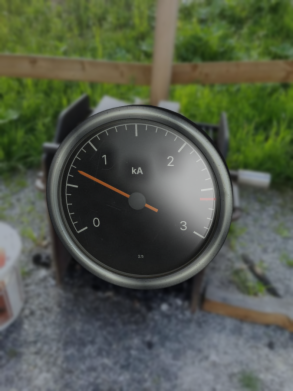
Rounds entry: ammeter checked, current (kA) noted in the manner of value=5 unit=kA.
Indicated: value=0.7 unit=kA
